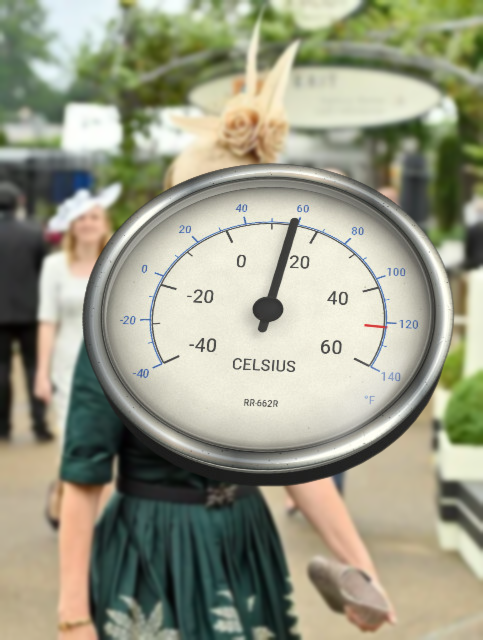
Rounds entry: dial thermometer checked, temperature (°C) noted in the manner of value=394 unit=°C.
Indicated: value=15 unit=°C
